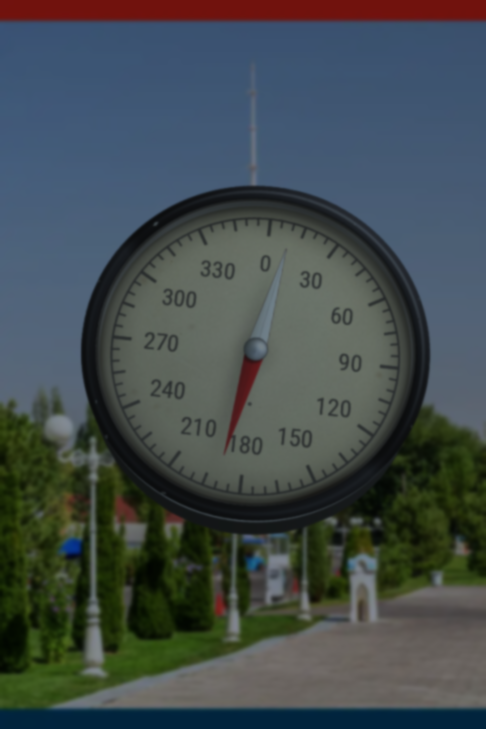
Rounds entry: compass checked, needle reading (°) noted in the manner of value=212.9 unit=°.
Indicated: value=190 unit=°
